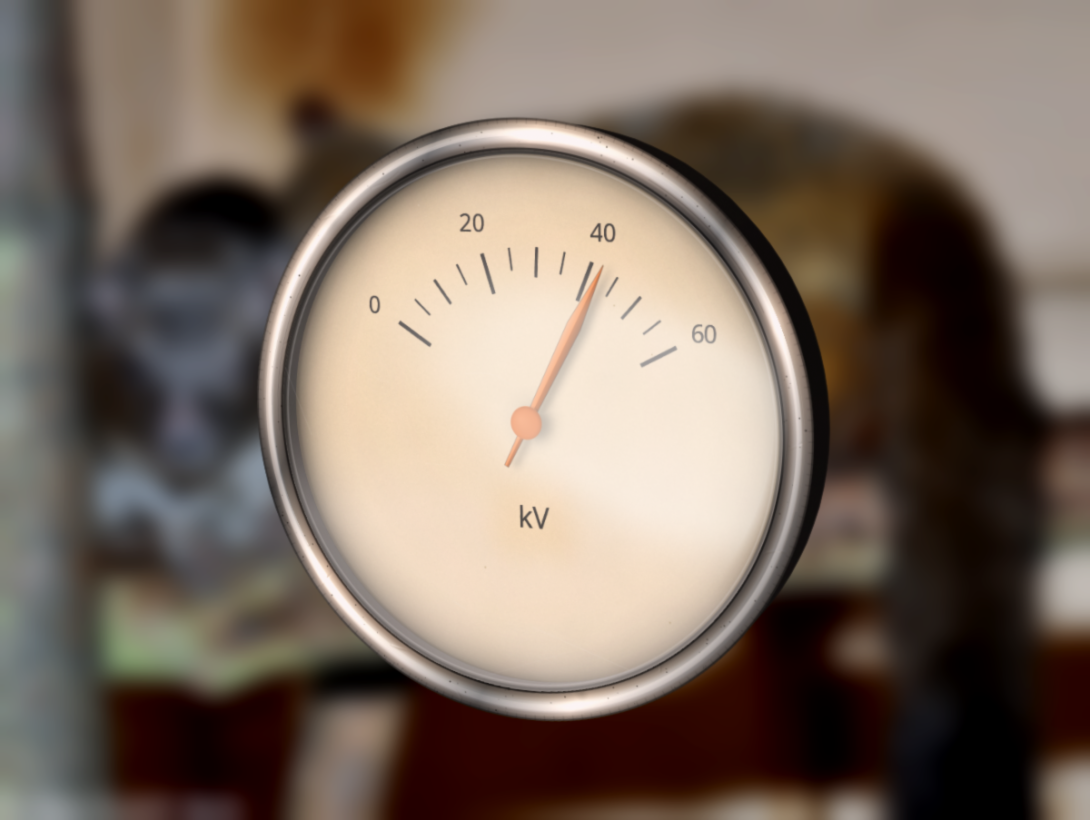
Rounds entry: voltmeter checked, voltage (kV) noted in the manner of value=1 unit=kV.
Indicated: value=42.5 unit=kV
